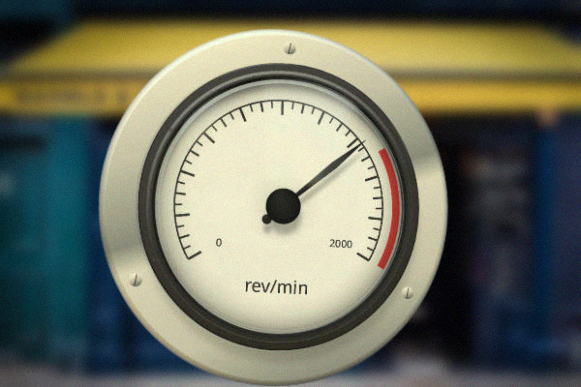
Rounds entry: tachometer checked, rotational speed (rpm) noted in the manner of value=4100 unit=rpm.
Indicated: value=1425 unit=rpm
